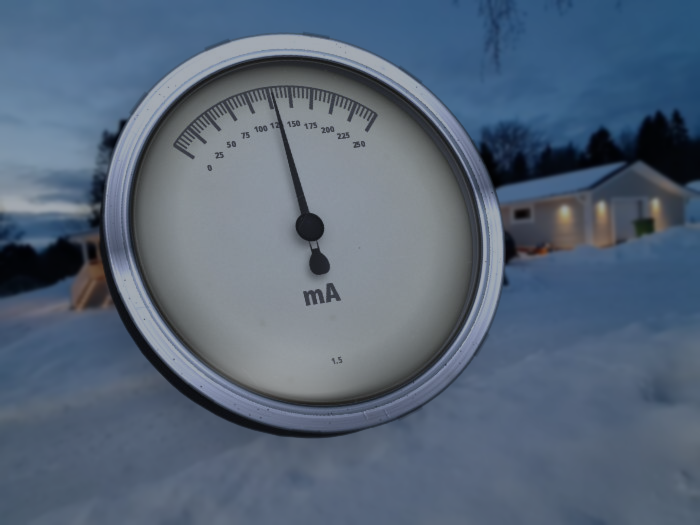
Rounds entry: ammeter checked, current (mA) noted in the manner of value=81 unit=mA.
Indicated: value=125 unit=mA
